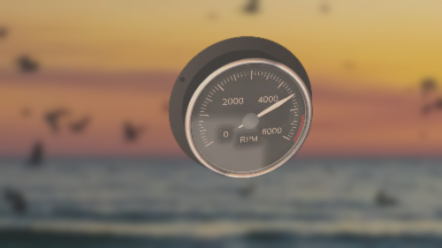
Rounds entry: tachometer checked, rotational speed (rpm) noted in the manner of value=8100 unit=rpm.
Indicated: value=4500 unit=rpm
